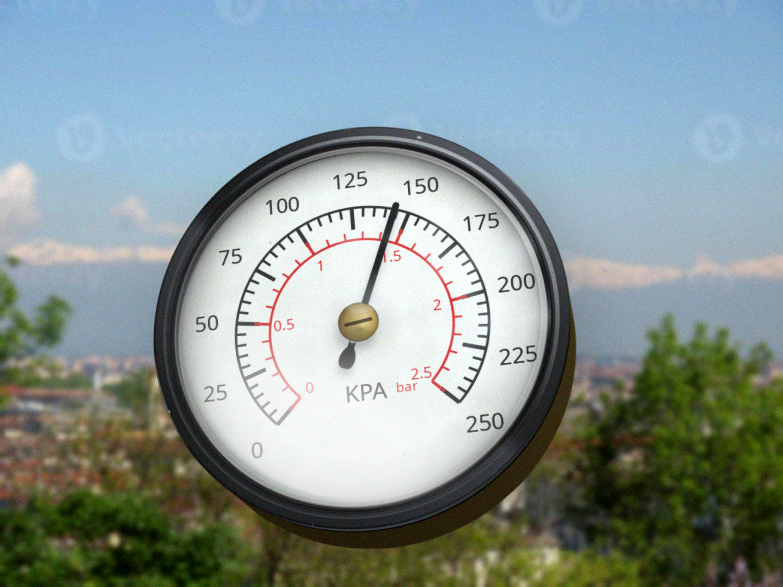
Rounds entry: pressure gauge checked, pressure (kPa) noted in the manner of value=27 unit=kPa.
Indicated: value=145 unit=kPa
